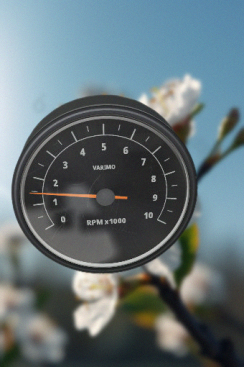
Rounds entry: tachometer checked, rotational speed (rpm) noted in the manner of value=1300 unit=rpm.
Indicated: value=1500 unit=rpm
